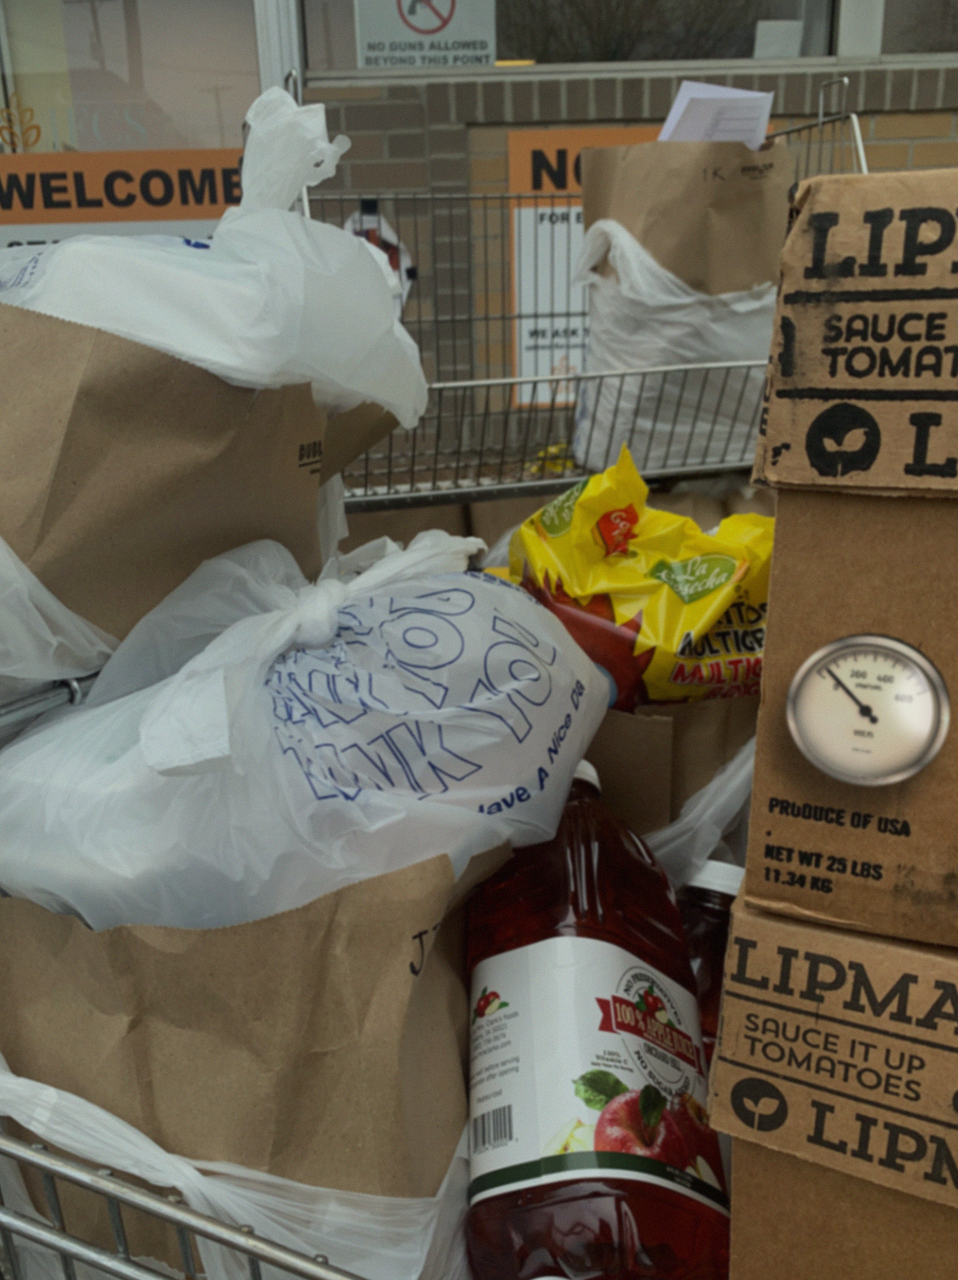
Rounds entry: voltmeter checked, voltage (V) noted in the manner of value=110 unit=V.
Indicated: value=50 unit=V
